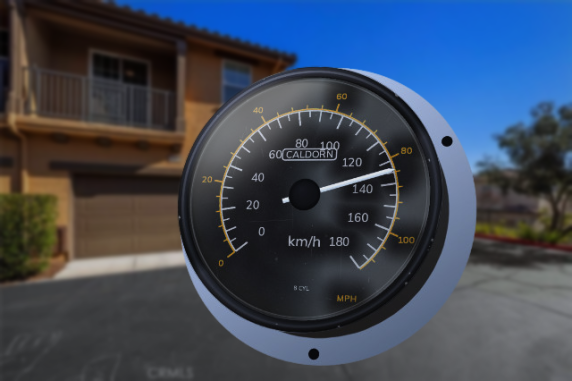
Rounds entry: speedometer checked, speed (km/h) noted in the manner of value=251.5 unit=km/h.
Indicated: value=135 unit=km/h
